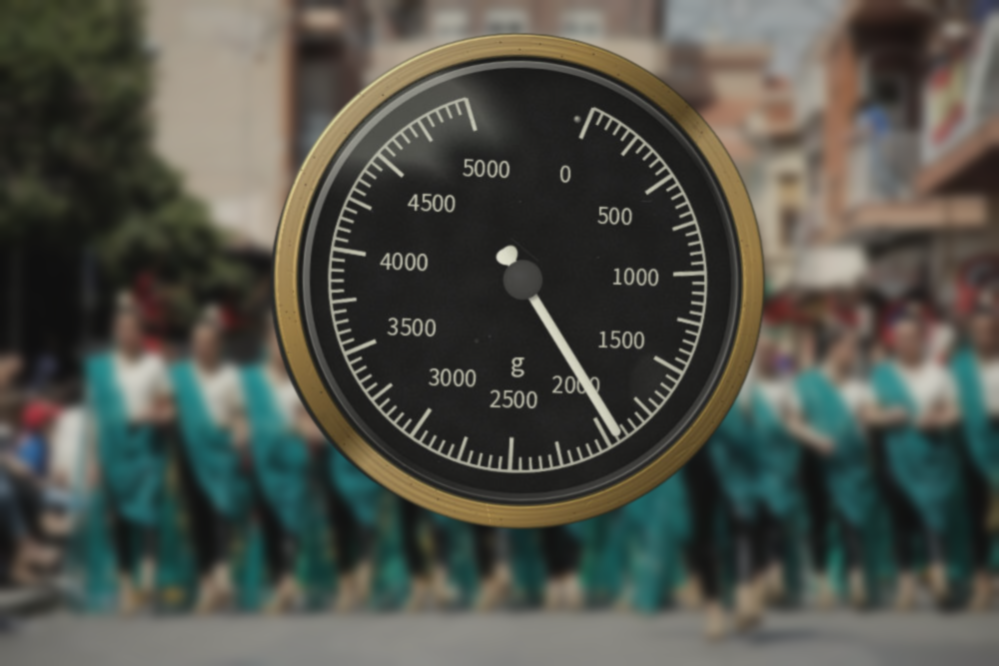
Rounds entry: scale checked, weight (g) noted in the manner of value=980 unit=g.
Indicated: value=1950 unit=g
